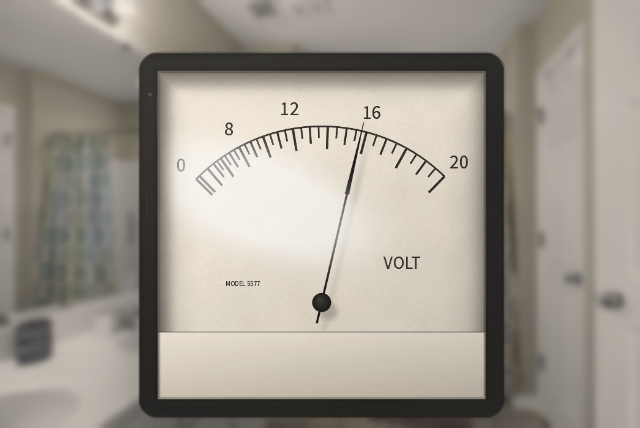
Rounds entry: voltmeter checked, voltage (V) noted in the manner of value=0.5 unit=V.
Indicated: value=15.75 unit=V
